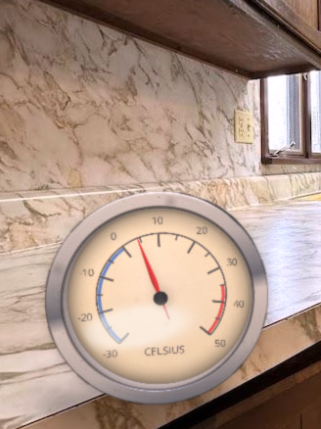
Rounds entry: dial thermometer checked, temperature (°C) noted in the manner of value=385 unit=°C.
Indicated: value=5 unit=°C
